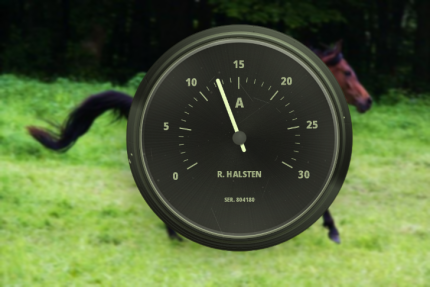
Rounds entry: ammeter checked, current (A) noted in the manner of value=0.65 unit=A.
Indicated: value=12.5 unit=A
